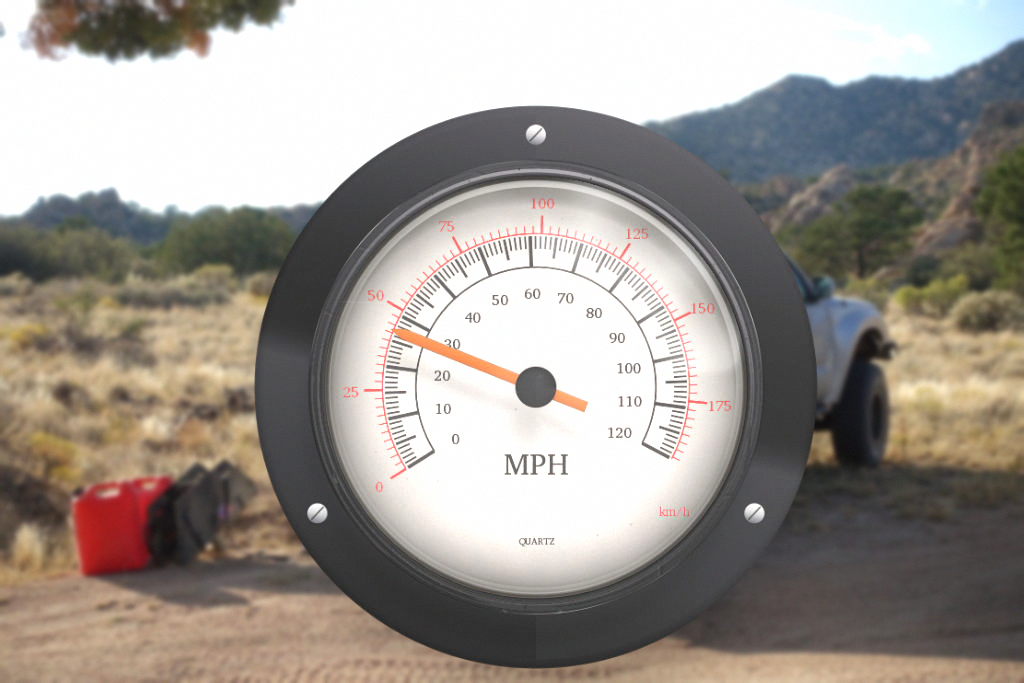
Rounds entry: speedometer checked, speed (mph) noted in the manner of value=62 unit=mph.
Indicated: value=27 unit=mph
